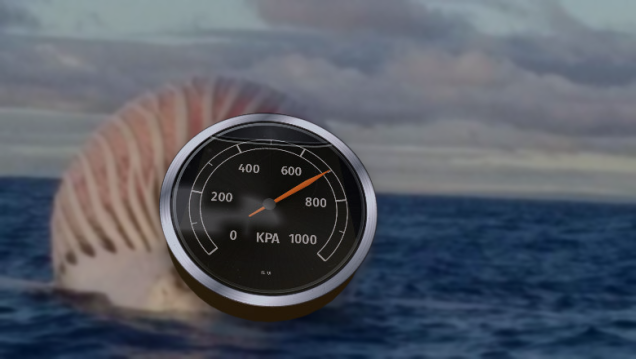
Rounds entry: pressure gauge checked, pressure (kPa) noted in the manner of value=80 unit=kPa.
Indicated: value=700 unit=kPa
